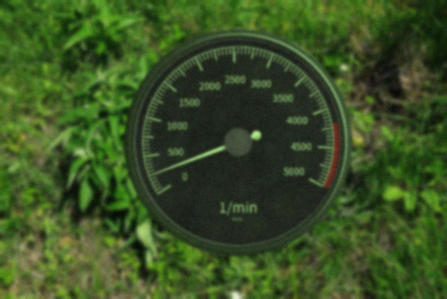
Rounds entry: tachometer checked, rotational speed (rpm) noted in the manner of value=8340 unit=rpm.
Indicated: value=250 unit=rpm
